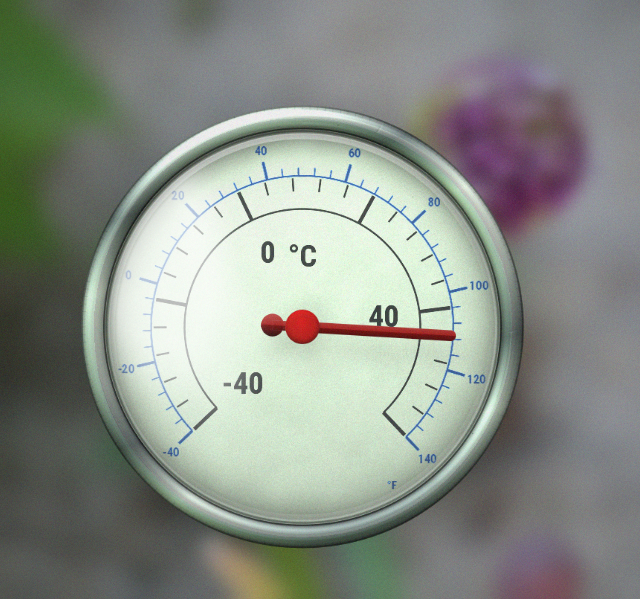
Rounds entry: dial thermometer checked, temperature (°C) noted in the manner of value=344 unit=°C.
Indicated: value=44 unit=°C
